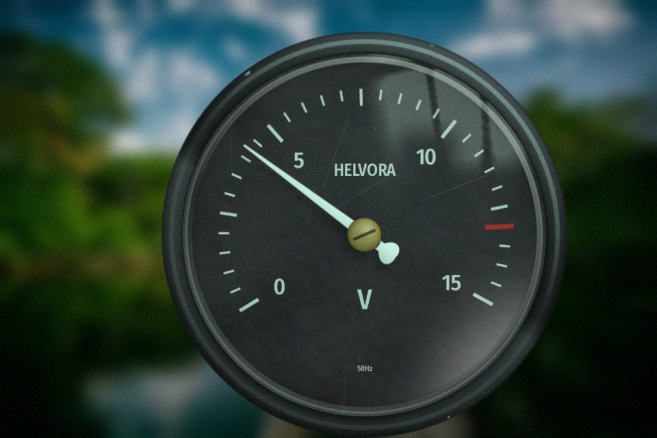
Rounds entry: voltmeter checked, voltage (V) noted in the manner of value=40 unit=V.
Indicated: value=4.25 unit=V
